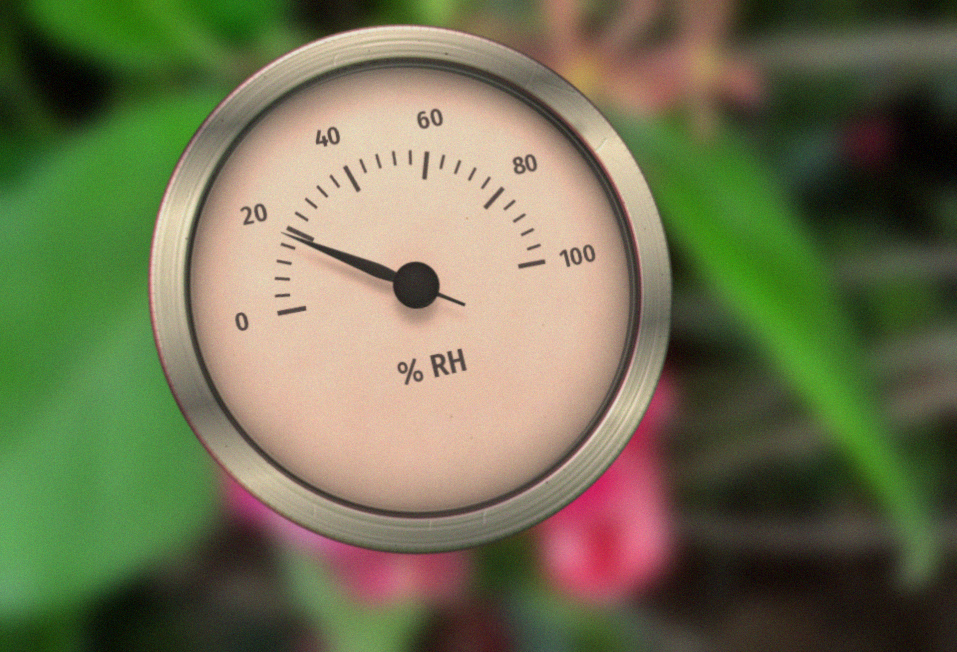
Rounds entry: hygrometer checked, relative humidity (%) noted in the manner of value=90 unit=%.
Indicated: value=18 unit=%
